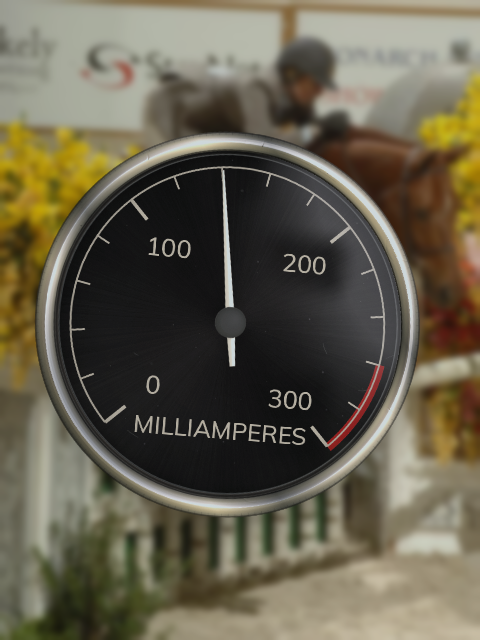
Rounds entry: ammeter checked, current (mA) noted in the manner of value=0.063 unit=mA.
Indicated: value=140 unit=mA
